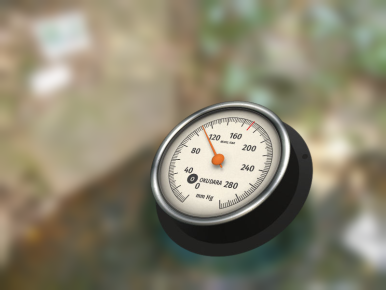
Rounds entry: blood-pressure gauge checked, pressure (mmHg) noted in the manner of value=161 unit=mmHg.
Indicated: value=110 unit=mmHg
